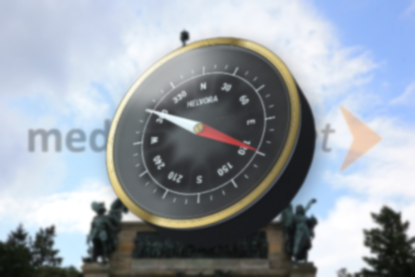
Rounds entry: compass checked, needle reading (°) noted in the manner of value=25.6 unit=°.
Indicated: value=120 unit=°
